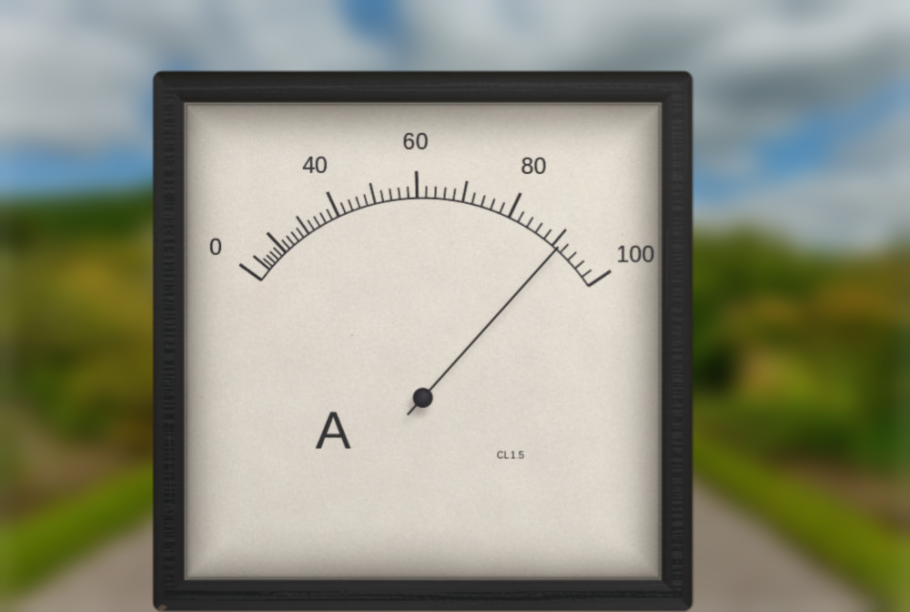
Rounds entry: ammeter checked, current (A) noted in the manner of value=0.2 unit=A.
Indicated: value=91 unit=A
